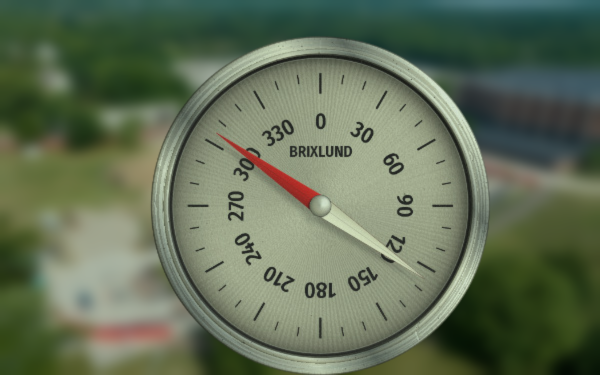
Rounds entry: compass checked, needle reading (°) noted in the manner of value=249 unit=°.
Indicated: value=305 unit=°
